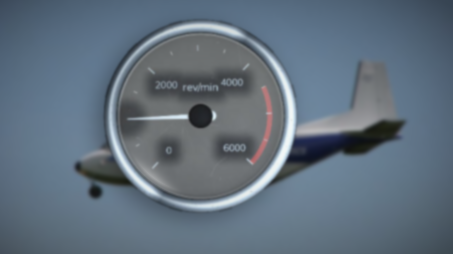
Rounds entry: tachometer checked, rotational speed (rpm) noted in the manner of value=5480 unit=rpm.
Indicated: value=1000 unit=rpm
